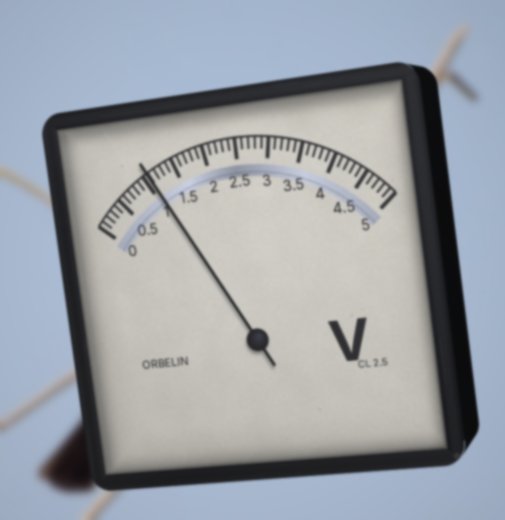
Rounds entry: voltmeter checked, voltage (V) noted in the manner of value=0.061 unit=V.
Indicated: value=1.1 unit=V
